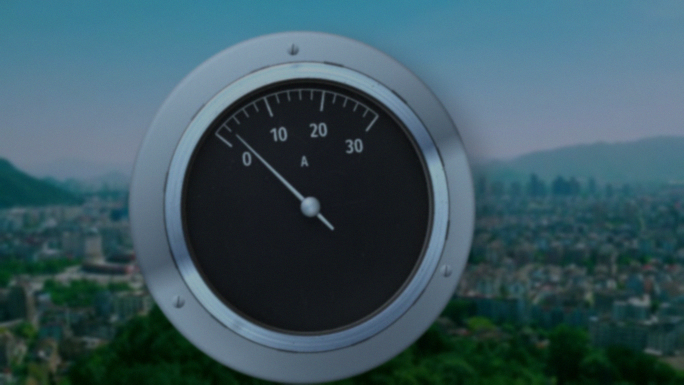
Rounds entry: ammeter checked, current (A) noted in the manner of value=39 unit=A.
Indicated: value=2 unit=A
